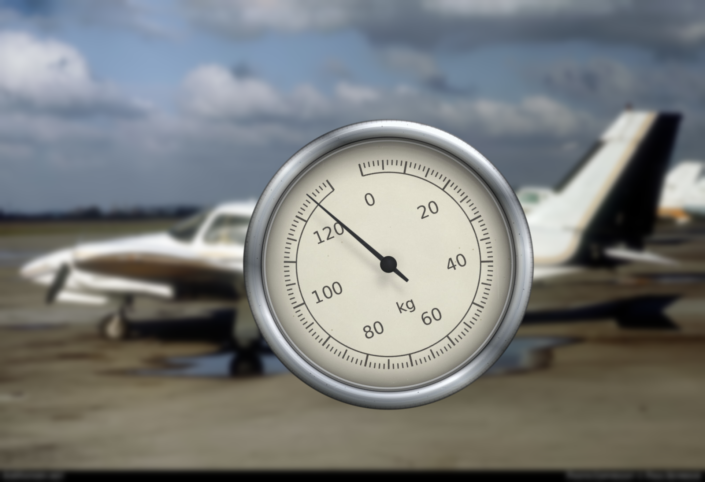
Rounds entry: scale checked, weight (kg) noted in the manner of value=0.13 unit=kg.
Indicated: value=125 unit=kg
